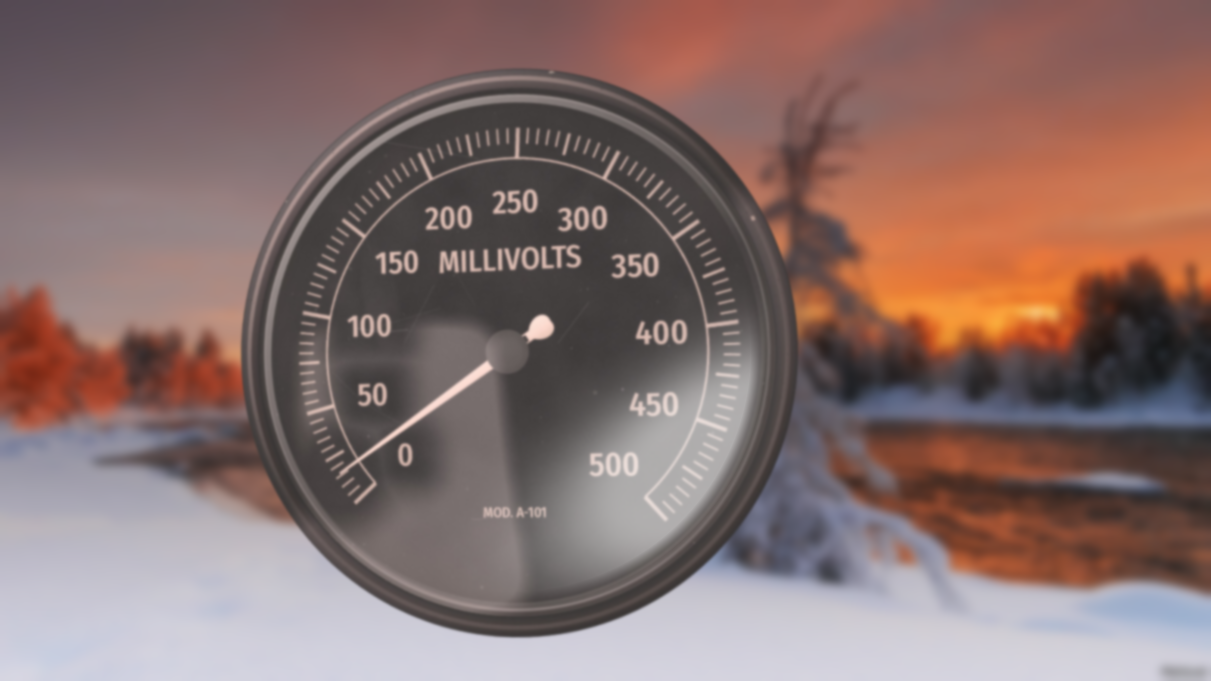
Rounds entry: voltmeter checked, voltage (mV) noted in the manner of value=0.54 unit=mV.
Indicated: value=15 unit=mV
